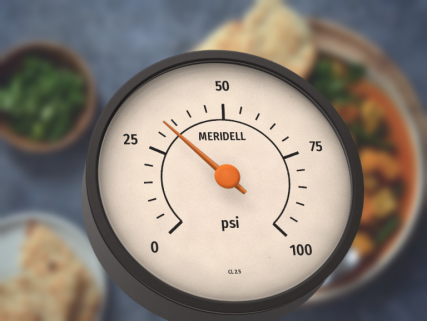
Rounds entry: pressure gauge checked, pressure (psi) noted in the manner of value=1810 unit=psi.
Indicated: value=32.5 unit=psi
